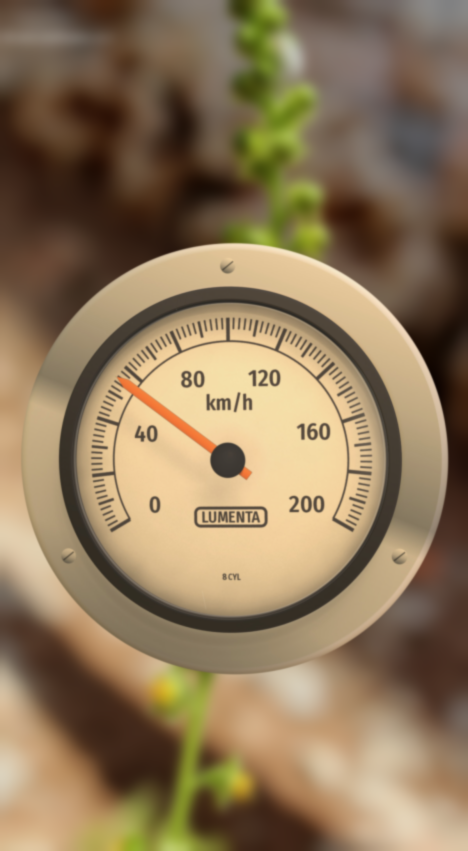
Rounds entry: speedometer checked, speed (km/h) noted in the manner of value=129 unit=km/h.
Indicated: value=56 unit=km/h
